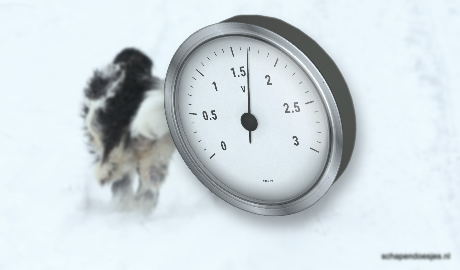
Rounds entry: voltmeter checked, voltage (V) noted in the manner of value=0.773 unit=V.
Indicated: value=1.7 unit=V
